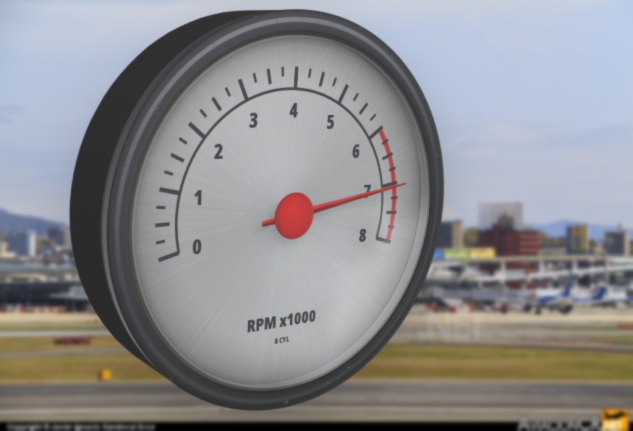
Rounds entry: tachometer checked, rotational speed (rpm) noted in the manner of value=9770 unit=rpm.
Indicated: value=7000 unit=rpm
